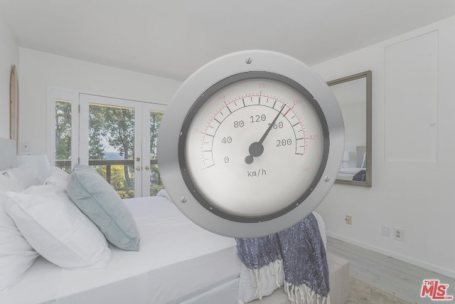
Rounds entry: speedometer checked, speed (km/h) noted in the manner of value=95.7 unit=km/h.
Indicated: value=150 unit=km/h
